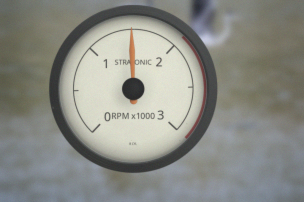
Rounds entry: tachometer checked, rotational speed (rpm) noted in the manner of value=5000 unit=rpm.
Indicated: value=1500 unit=rpm
